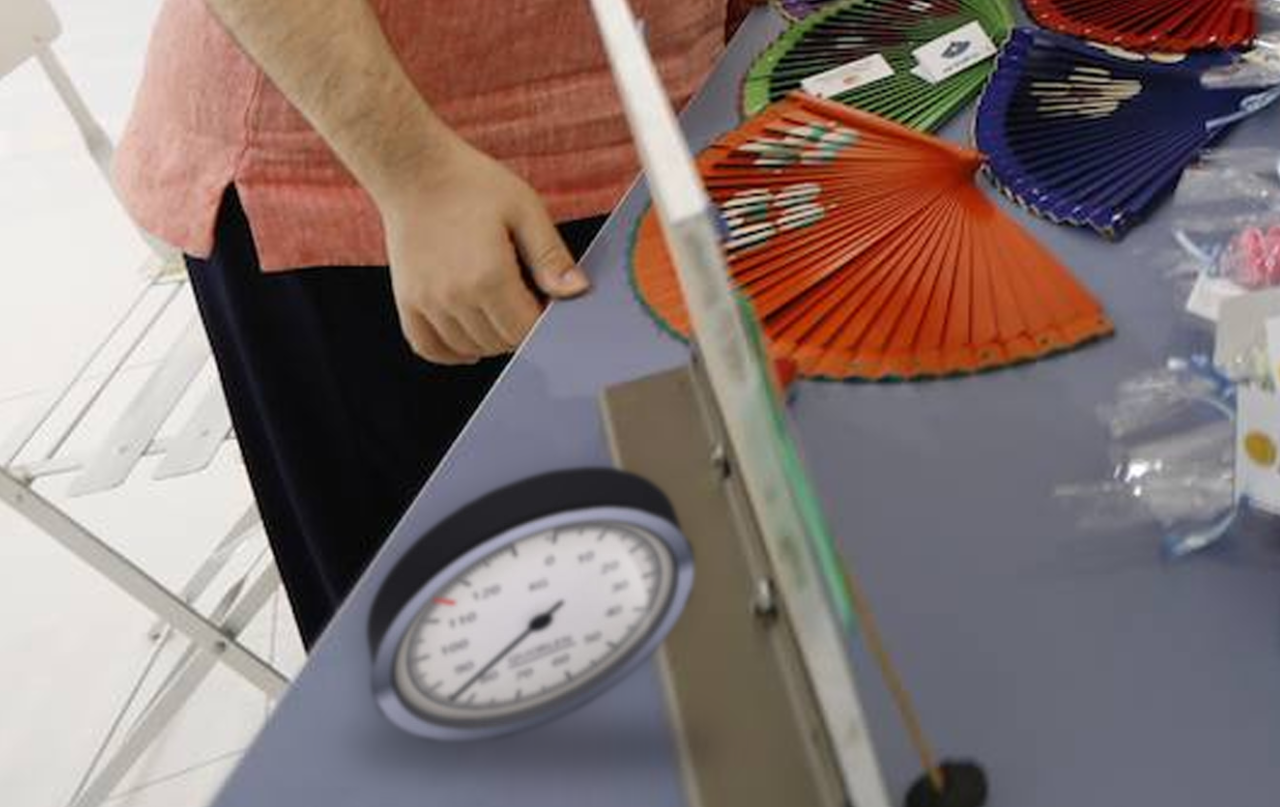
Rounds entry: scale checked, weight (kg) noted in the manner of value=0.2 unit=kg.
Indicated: value=85 unit=kg
